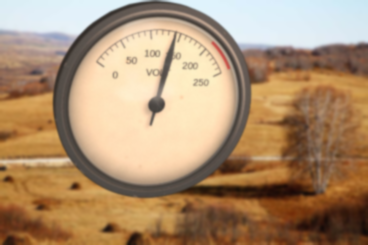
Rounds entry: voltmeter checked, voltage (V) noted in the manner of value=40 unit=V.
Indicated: value=140 unit=V
